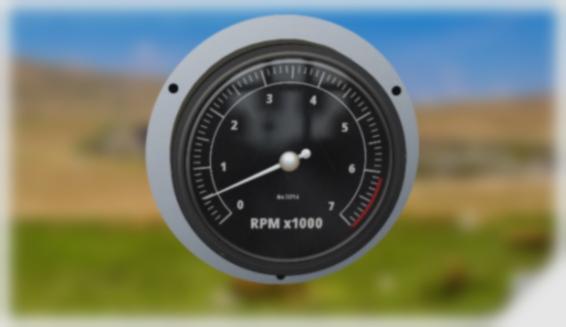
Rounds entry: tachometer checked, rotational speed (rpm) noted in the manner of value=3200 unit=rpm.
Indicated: value=500 unit=rpm
